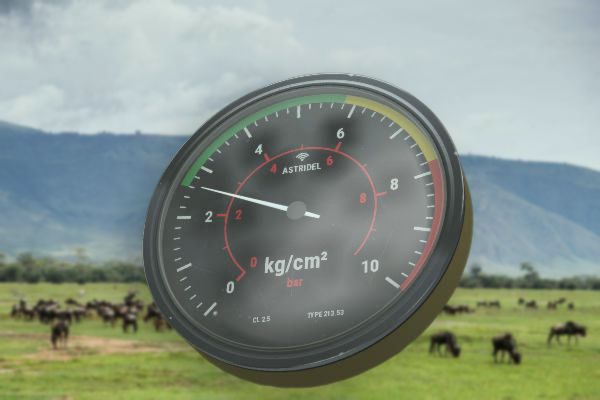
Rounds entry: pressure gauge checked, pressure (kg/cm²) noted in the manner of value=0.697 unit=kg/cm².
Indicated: value=2.6 unit=kg/cm²
